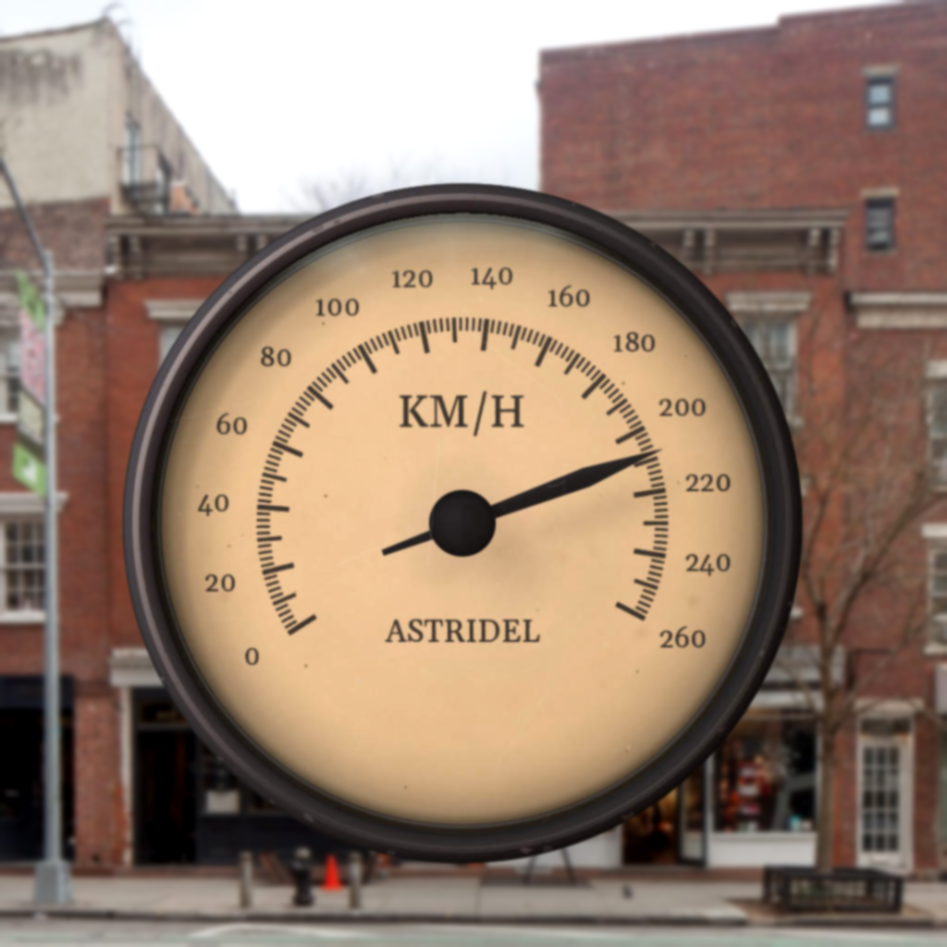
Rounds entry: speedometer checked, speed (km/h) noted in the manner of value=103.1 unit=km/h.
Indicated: value=208 unit=km/h
